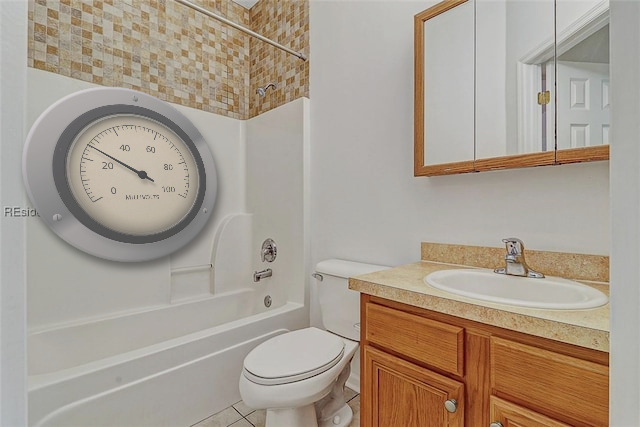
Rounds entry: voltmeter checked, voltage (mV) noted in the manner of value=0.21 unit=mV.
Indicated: value=26 unit=mV
